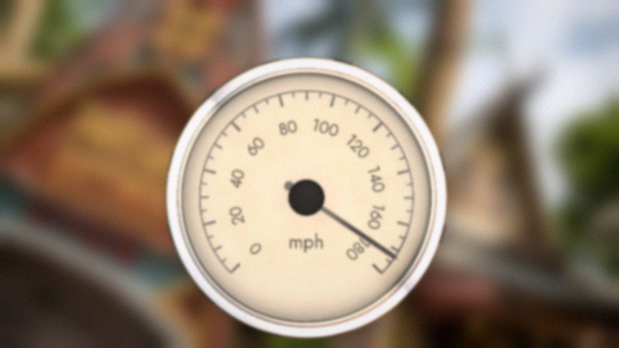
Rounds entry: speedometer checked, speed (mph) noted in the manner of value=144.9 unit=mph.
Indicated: value=172.5 unit=mph
